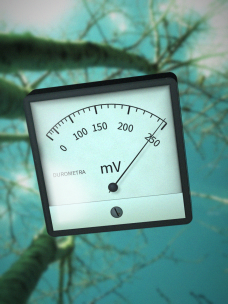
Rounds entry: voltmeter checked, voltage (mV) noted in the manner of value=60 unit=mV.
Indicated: value=245 unit=mV
